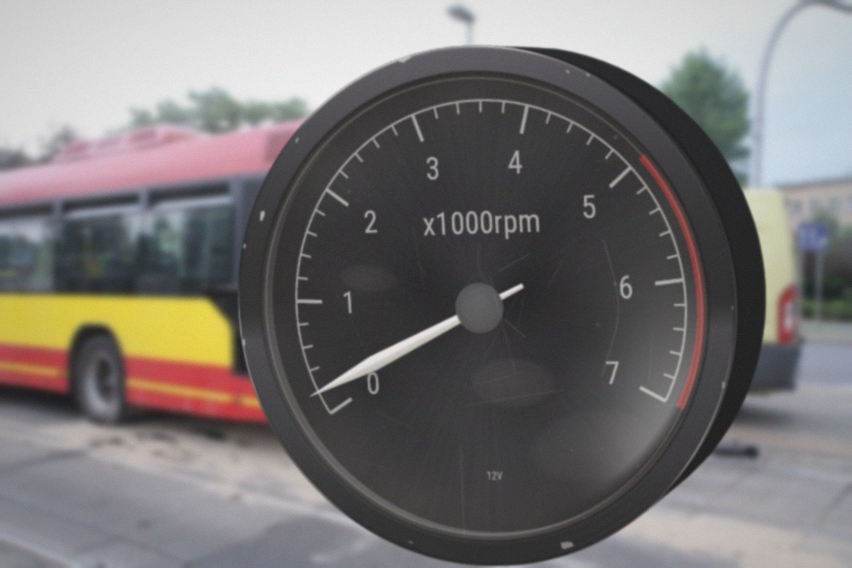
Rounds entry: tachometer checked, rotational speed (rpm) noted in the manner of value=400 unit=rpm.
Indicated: value=200 unit=rpm
